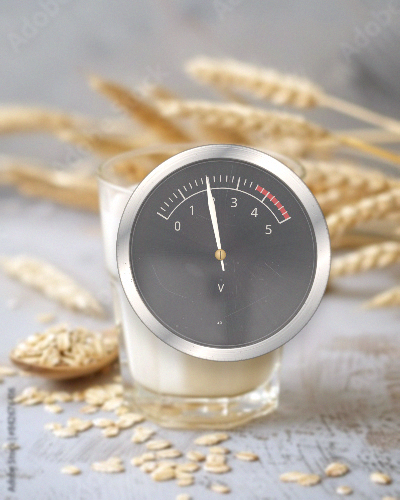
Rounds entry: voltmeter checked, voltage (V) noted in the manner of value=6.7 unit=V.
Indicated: value=2 unit=V
